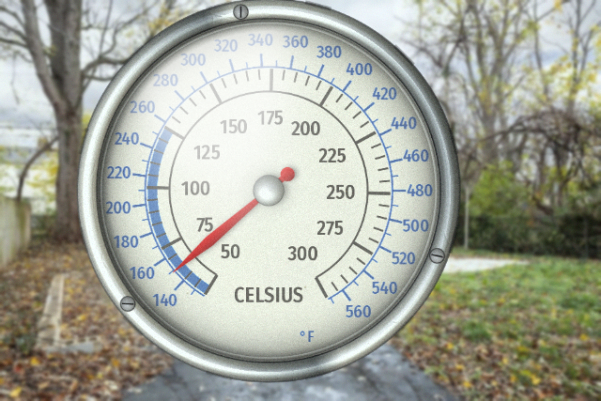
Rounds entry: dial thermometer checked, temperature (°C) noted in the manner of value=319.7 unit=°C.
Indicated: value=65 unit=°C
